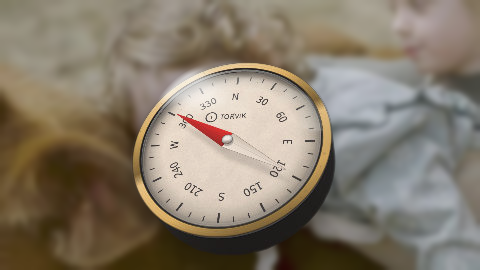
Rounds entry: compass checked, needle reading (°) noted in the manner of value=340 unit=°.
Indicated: value=300 unit=°
